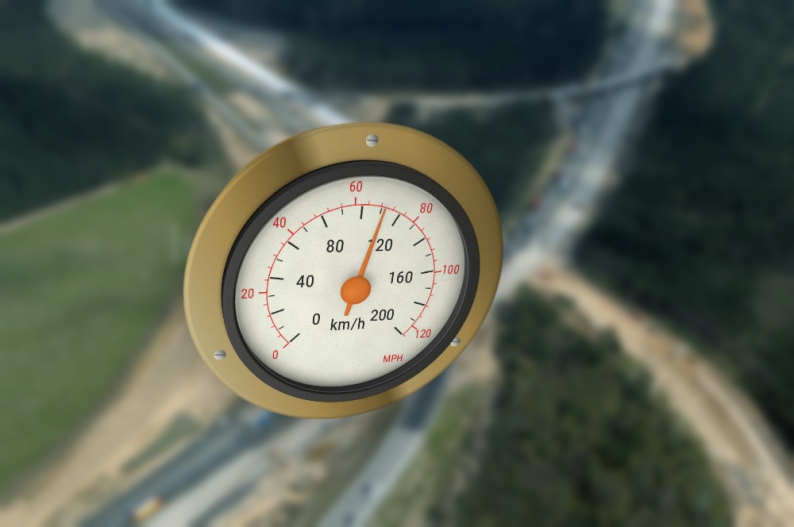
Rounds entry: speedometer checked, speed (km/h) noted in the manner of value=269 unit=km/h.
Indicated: value=110 unit=km/h
